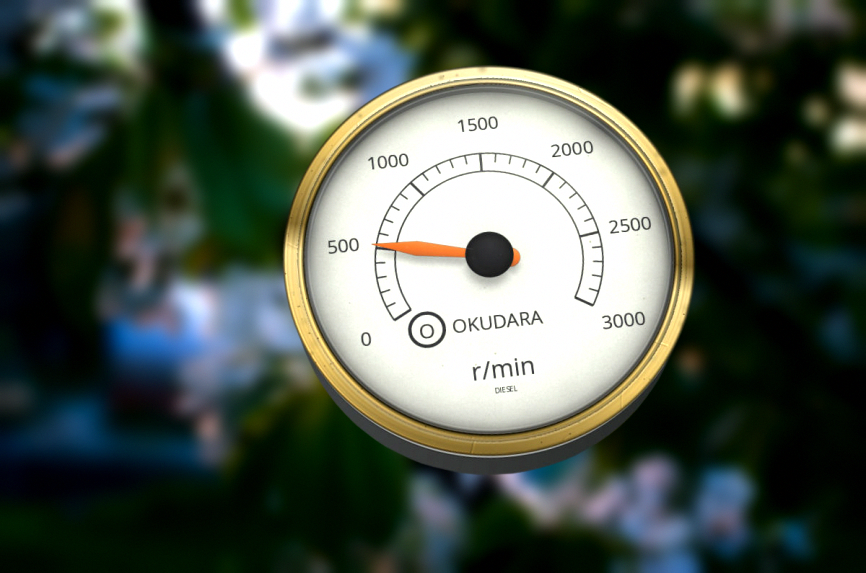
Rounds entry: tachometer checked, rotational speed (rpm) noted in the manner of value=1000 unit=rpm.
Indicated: value=500 unit=rpm
